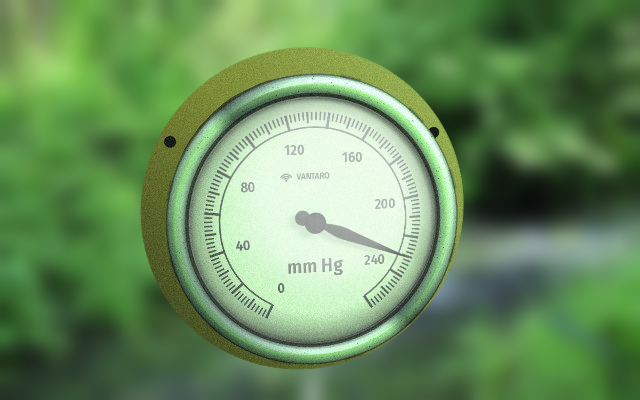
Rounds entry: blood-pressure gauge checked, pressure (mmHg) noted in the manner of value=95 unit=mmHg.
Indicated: value=230 unit=mmHg
